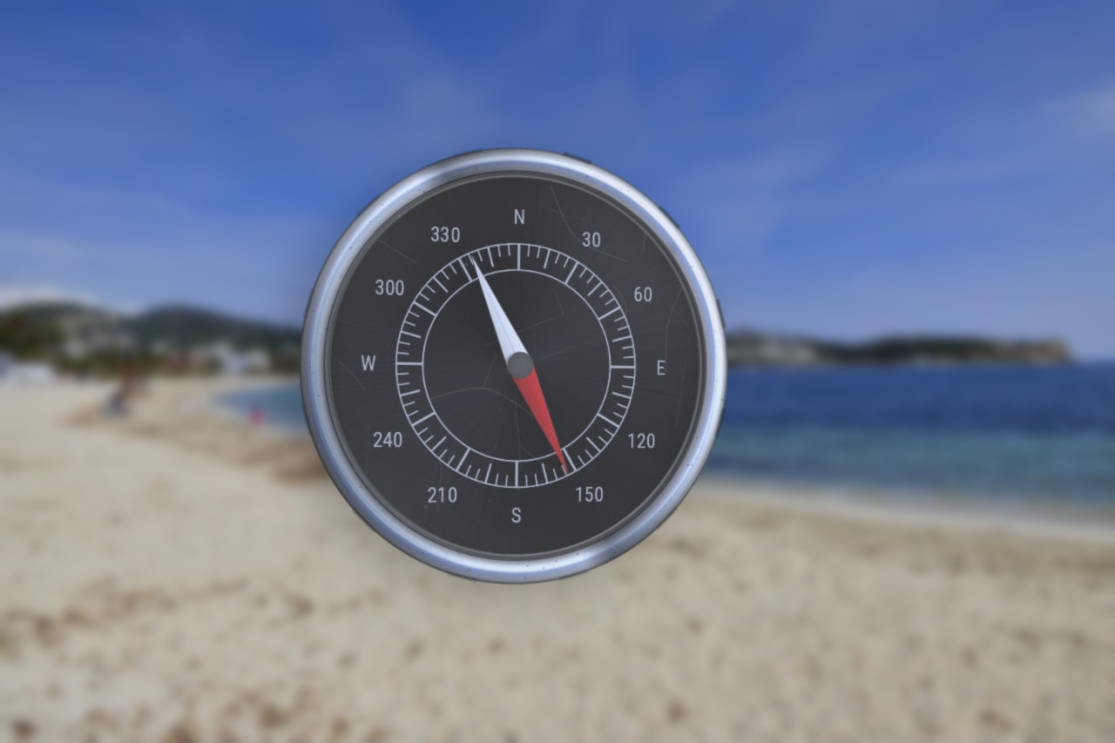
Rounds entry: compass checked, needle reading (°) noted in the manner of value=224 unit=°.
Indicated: value=155 unit=°
